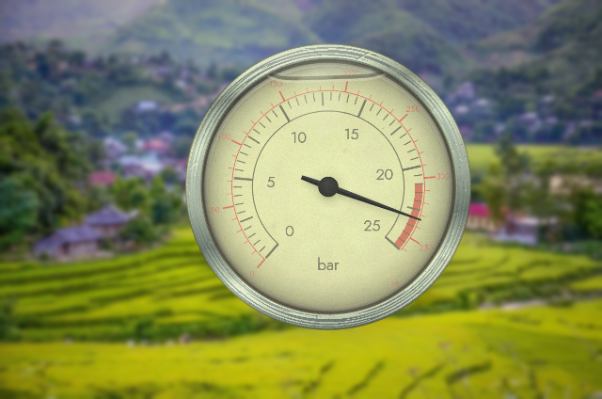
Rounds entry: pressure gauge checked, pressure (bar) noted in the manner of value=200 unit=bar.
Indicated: value=23 unit=bar
